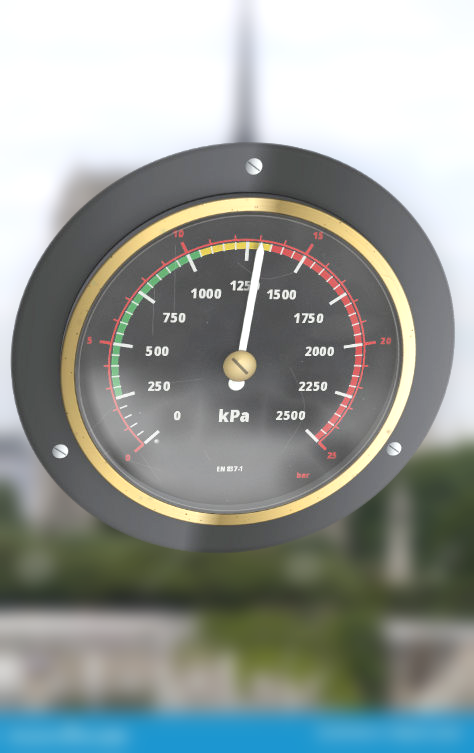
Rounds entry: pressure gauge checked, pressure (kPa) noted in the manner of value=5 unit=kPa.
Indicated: value=1300 unit=kPa
